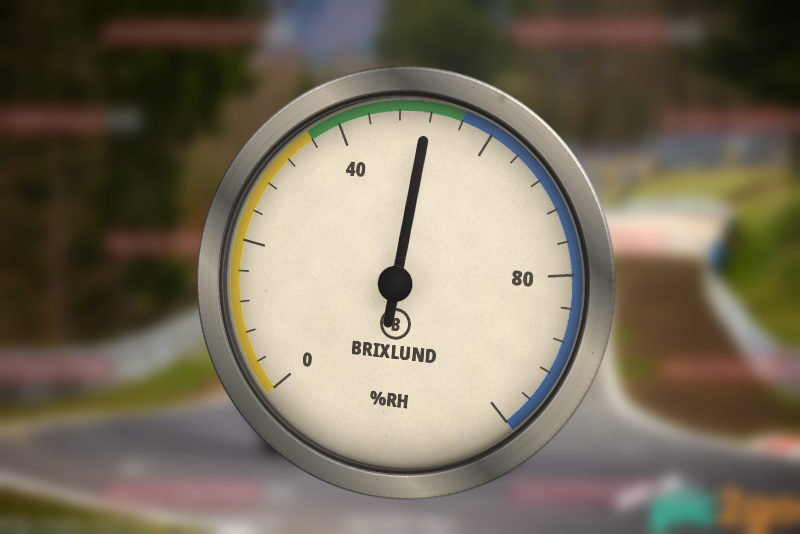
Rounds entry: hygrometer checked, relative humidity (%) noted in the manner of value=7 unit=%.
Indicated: value=52 unit=%
